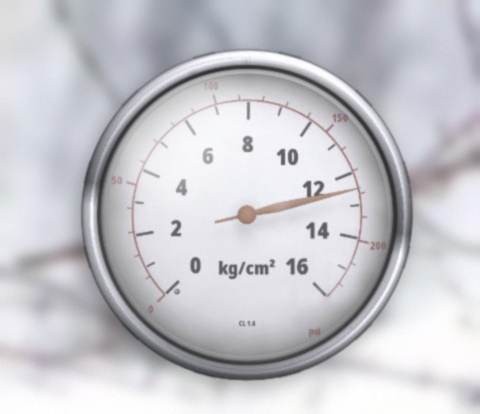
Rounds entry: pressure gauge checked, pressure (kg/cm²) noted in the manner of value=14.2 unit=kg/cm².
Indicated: value=12.5 unit=kg/cm²
